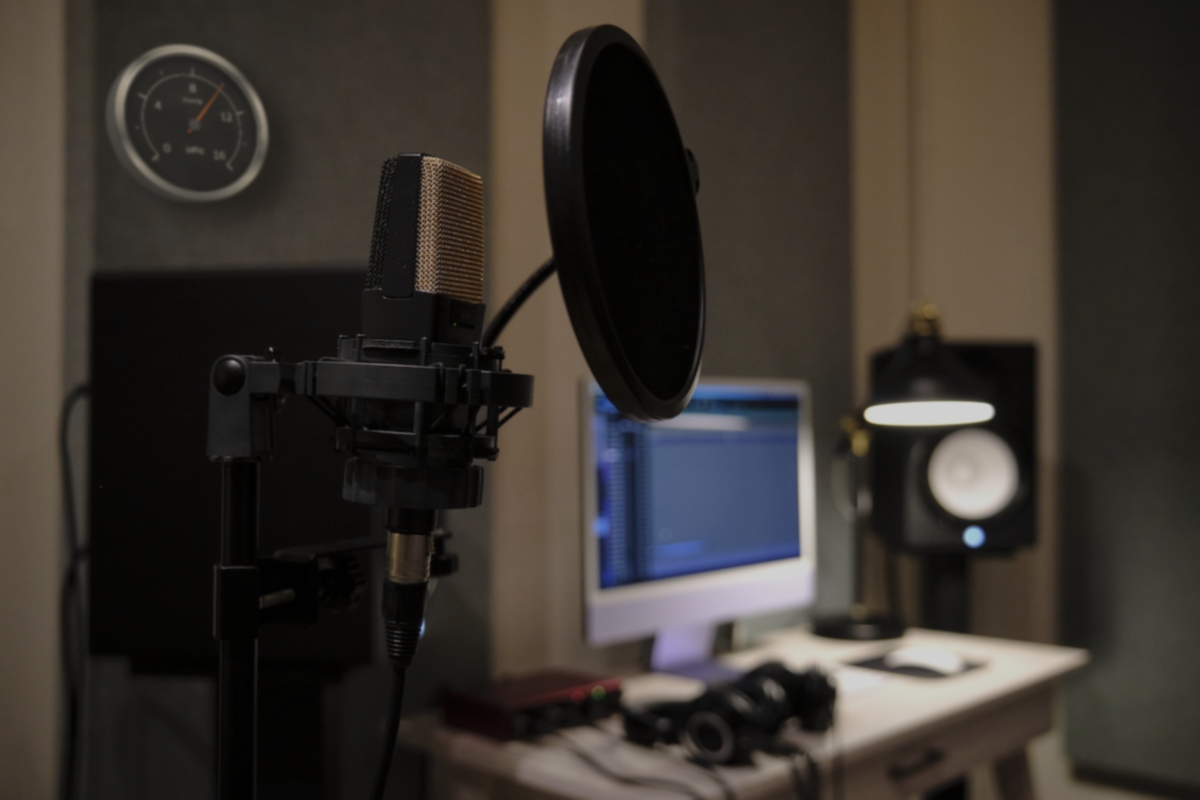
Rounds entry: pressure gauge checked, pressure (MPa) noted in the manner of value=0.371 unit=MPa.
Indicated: value=10 unit=MPa
